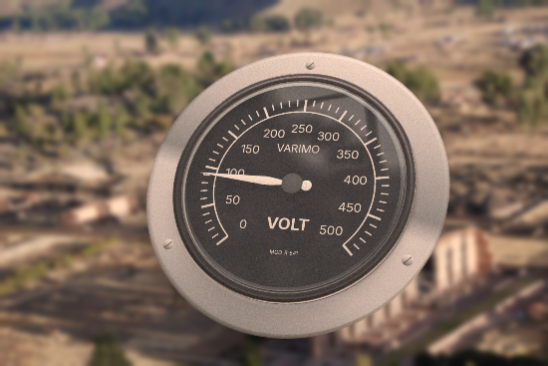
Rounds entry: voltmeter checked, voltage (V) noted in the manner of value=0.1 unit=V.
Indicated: value=90 unit=V
